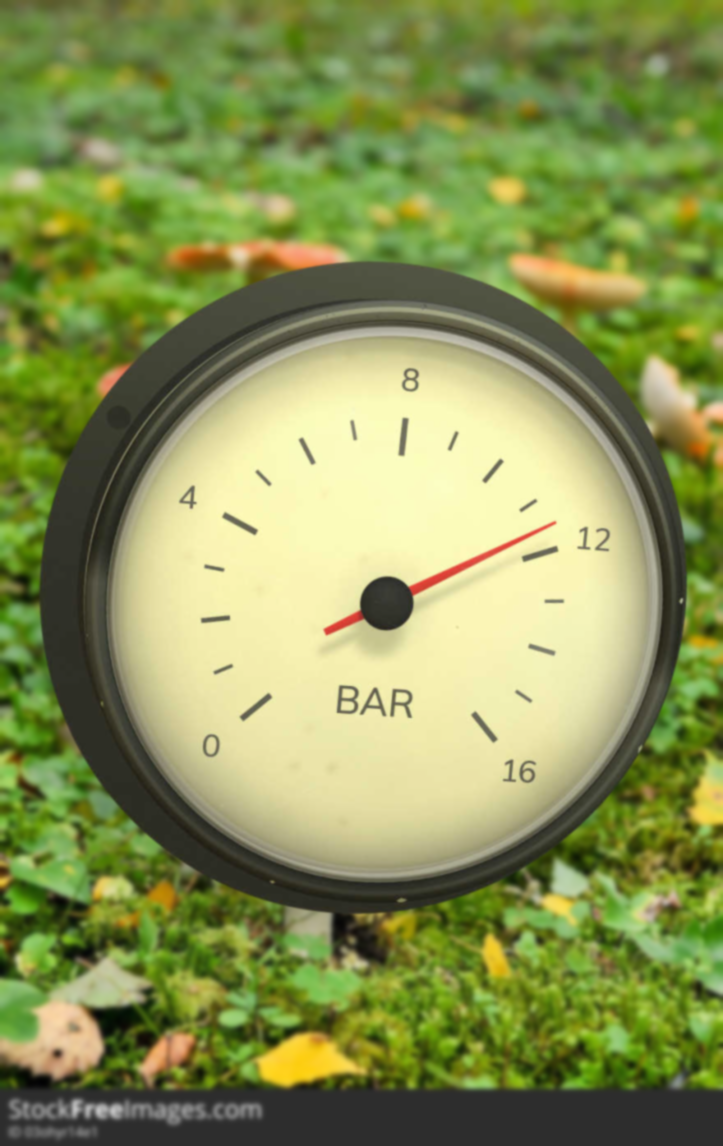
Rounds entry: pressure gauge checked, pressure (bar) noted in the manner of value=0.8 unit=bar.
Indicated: value=11.5 unit=bar
